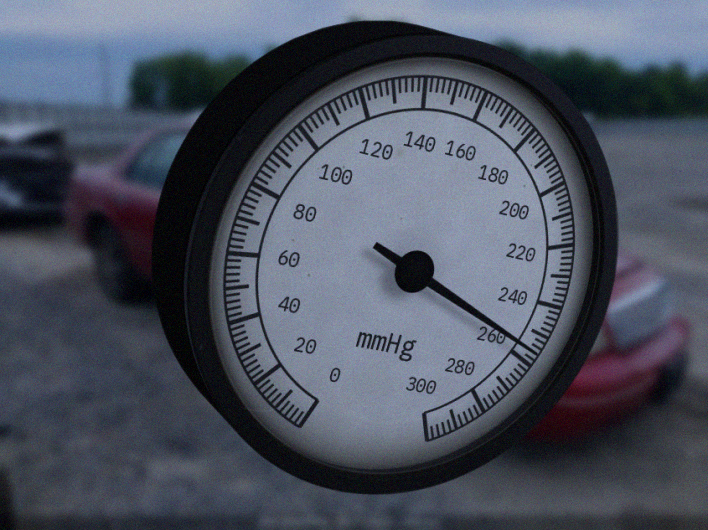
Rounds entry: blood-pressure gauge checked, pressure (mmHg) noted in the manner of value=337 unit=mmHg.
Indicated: value=256 unit=mmHg
